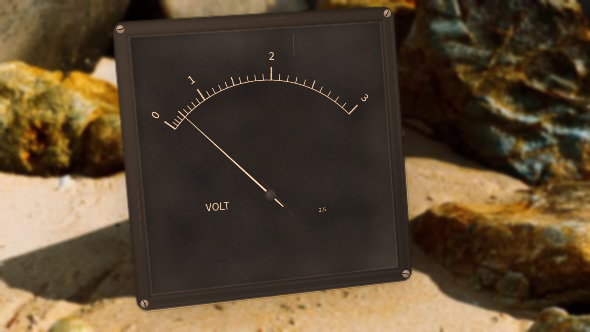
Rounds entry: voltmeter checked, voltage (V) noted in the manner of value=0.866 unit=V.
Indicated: value=0.5 unit=V
